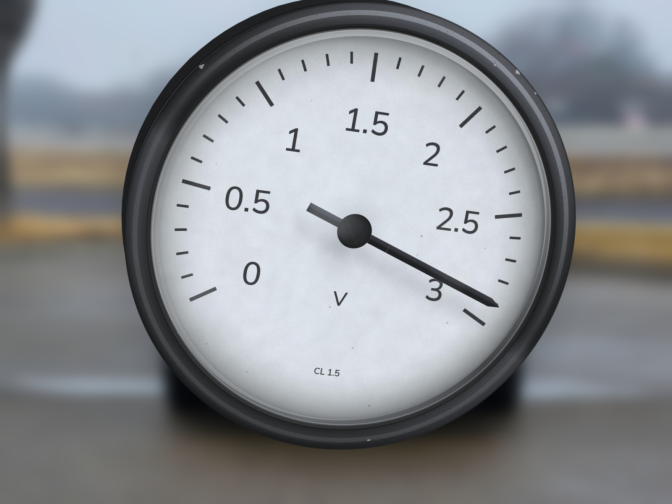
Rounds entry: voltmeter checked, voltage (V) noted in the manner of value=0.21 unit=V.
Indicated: value=2.9 unit=V
